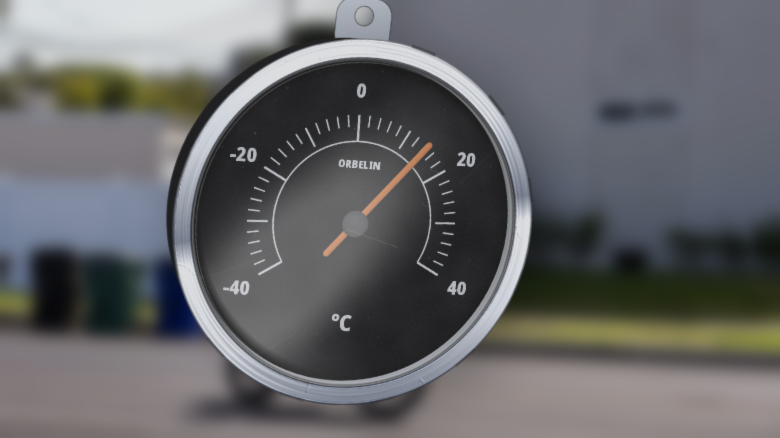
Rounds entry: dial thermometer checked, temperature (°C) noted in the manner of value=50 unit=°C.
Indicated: value=14 unit=°C
